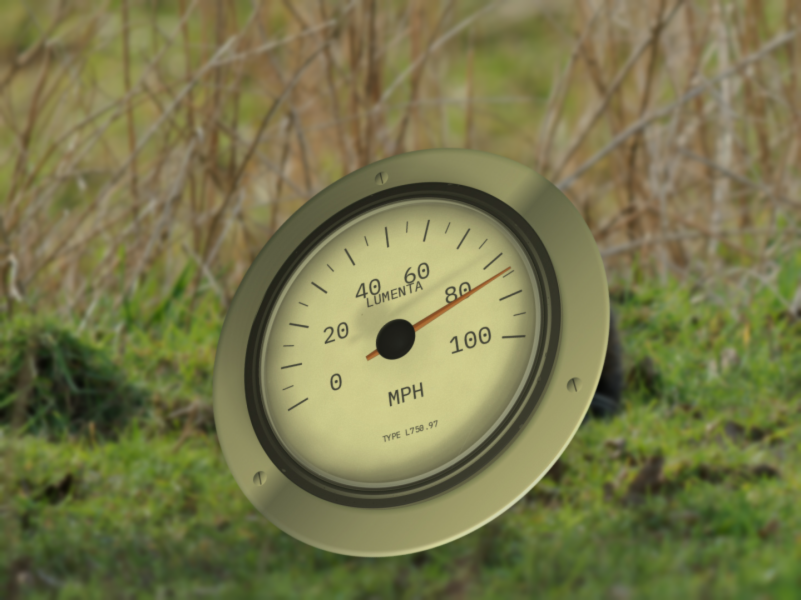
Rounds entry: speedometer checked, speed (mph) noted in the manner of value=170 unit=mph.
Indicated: value=85 unit=mph
